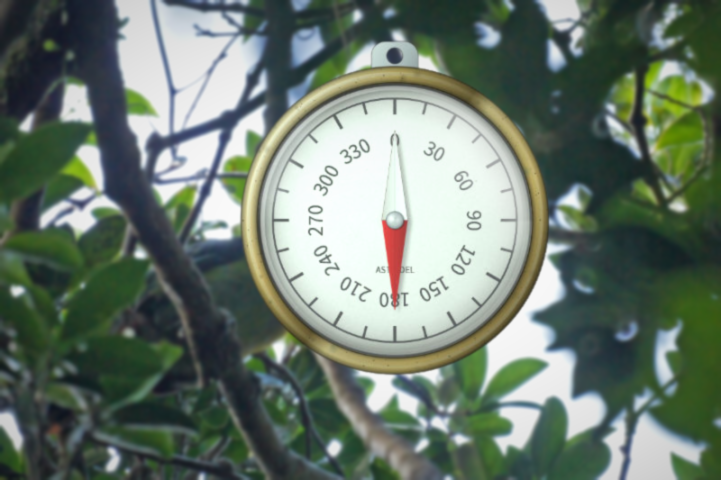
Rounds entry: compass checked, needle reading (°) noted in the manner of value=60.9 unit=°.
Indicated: value=180 unit=°
